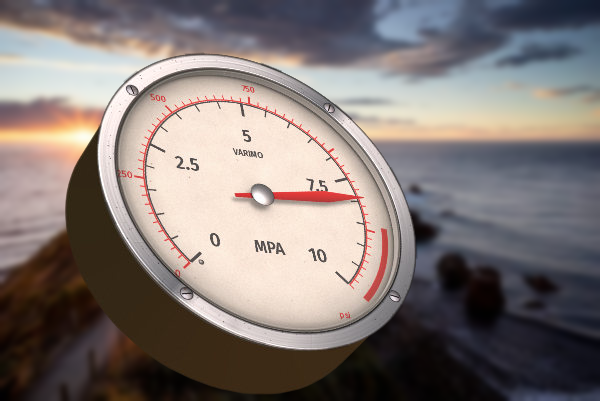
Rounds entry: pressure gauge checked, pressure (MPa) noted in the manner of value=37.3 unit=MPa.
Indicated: value=8 unit=MPa
